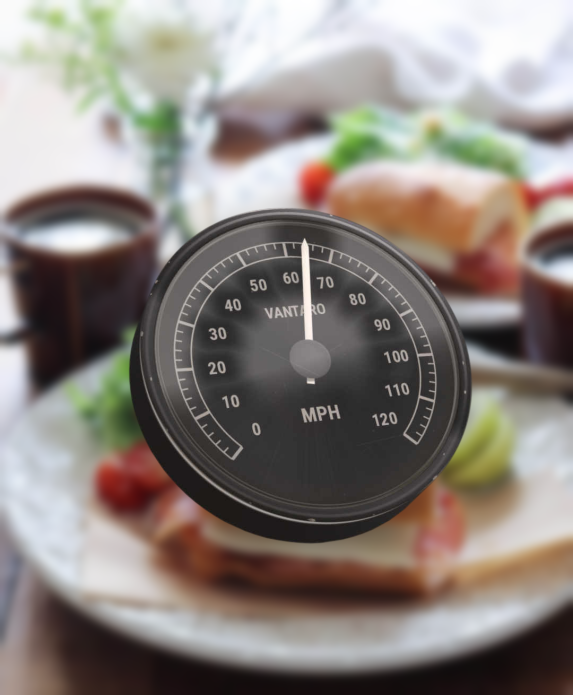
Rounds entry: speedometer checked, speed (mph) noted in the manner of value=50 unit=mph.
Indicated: value=64 unit=mph
